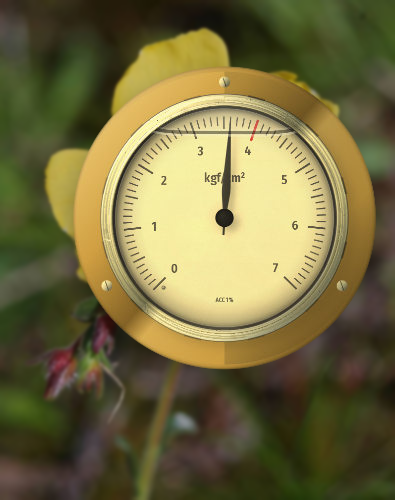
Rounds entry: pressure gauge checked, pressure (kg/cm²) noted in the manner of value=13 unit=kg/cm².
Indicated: value=3.6 unit=kg/cm²
